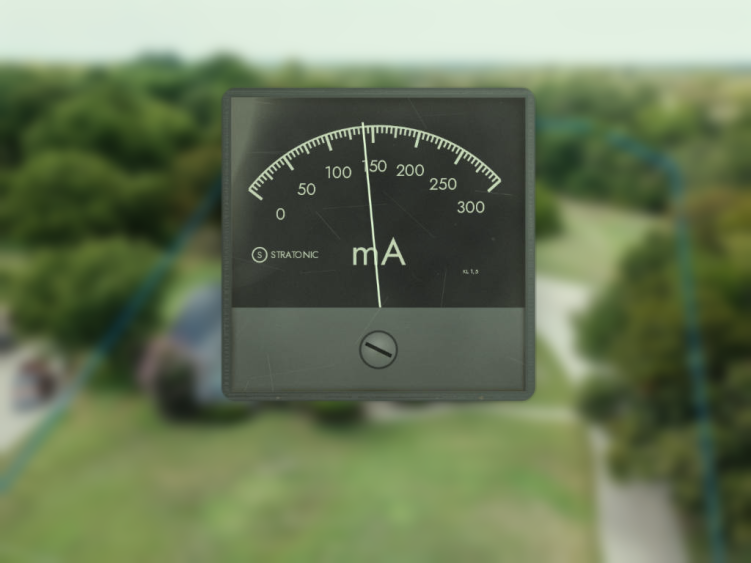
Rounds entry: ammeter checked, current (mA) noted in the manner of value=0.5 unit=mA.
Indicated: value=140 unit=mA
